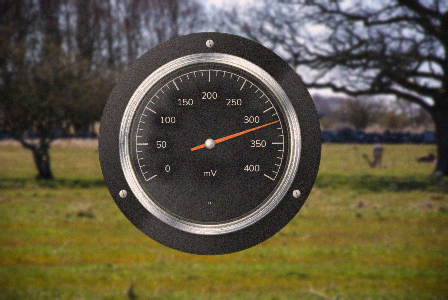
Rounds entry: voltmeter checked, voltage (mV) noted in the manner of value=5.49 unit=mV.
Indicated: value=320 unit=mV
